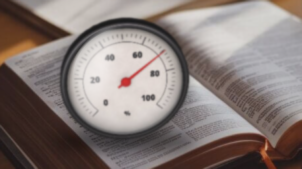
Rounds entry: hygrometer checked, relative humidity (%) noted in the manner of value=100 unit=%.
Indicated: value=70 unit=%
